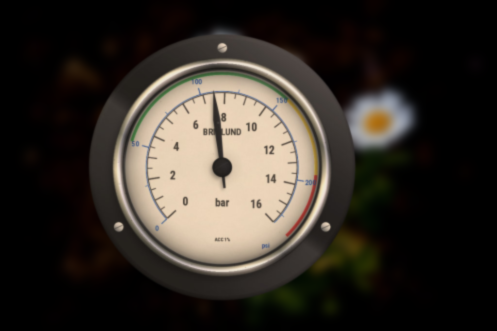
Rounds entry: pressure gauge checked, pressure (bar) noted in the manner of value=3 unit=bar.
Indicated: value=7.5 unit=bar
